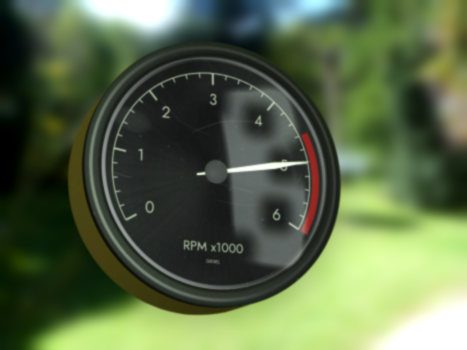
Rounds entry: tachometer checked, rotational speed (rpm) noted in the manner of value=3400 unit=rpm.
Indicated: value=5000 unit=rpm
